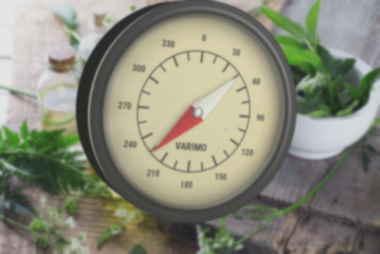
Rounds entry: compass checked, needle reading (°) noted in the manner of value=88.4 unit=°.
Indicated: value=225 unit=°
